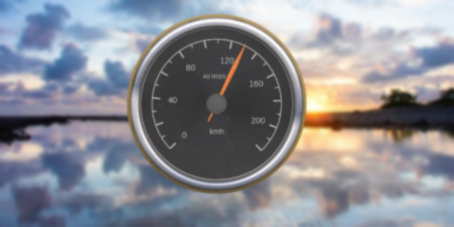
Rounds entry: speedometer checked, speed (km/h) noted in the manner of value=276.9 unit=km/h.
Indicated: value=130 unit=km/h
